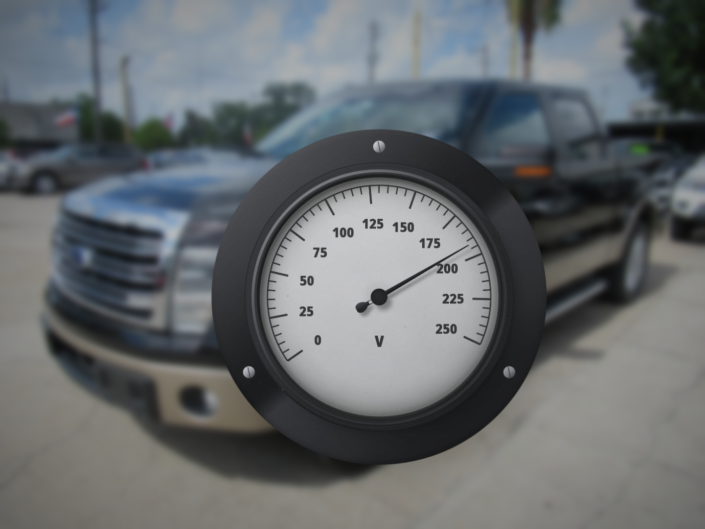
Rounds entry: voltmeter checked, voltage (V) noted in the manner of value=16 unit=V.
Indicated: value=192.5 unit=V
